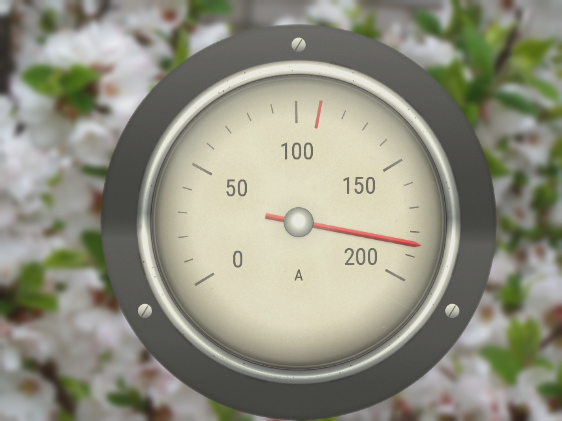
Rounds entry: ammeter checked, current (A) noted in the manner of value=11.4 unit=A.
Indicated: value=185 unit=A
